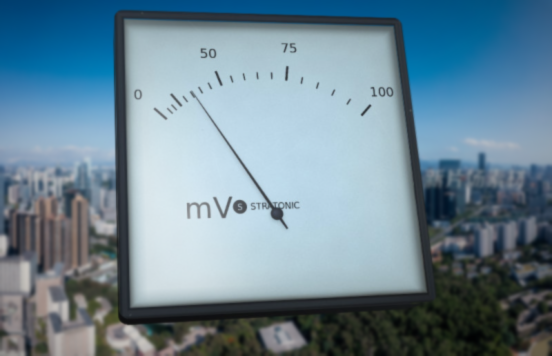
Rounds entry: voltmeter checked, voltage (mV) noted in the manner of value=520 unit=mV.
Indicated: value=35 unit=mV
